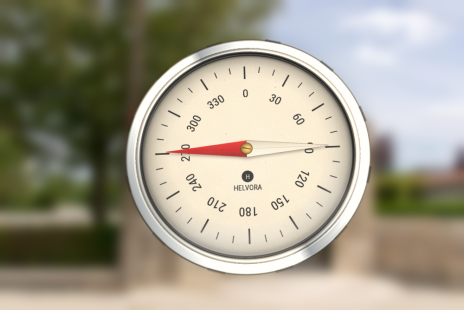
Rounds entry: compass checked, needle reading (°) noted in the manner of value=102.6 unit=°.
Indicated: value=270 unit=°
